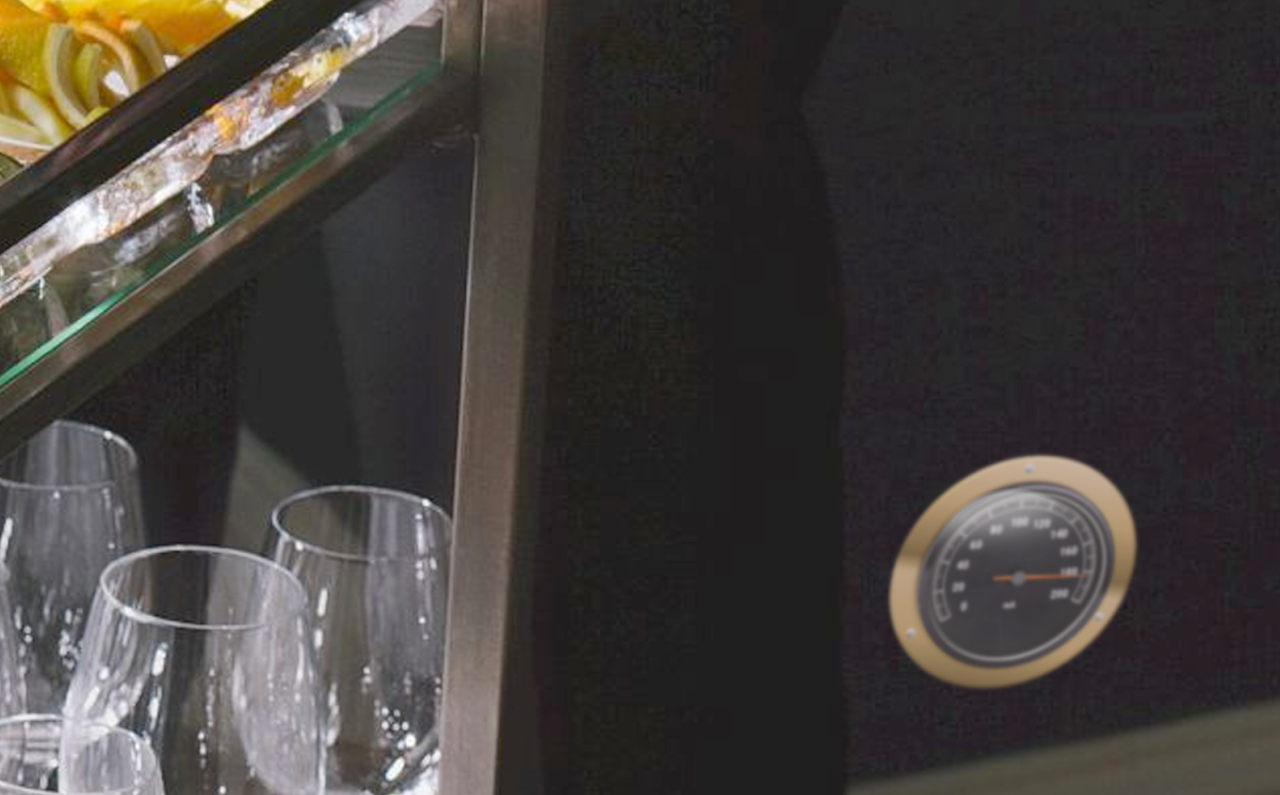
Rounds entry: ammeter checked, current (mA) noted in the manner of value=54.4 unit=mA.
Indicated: value=180 unit=mA
